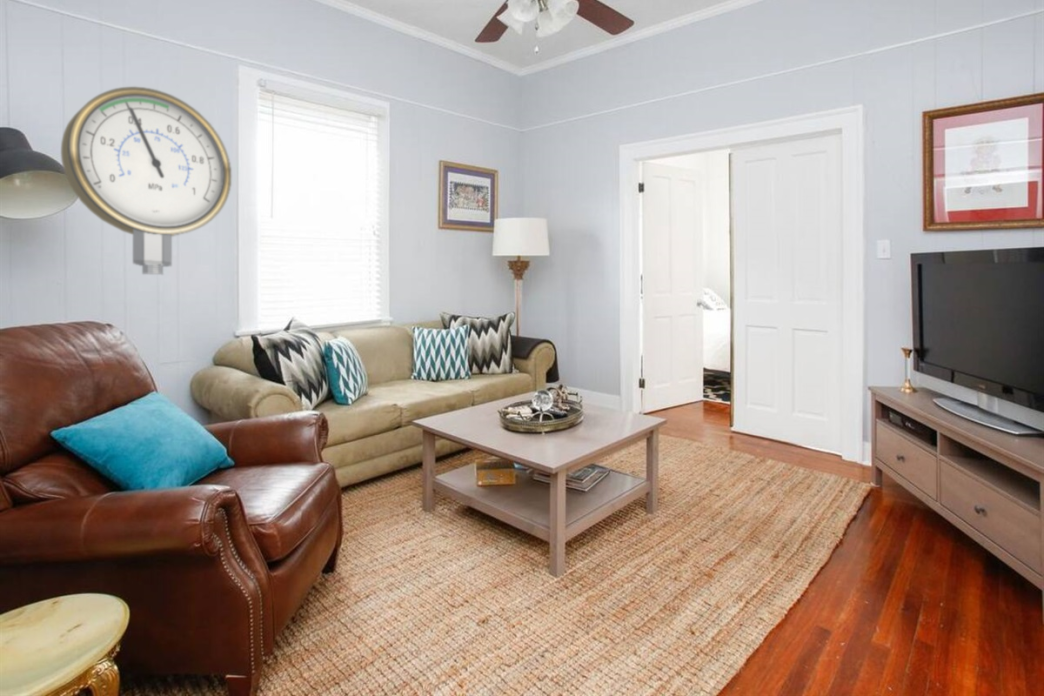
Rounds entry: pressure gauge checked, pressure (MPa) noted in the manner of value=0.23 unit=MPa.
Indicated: value=0.4 unit=MPa
